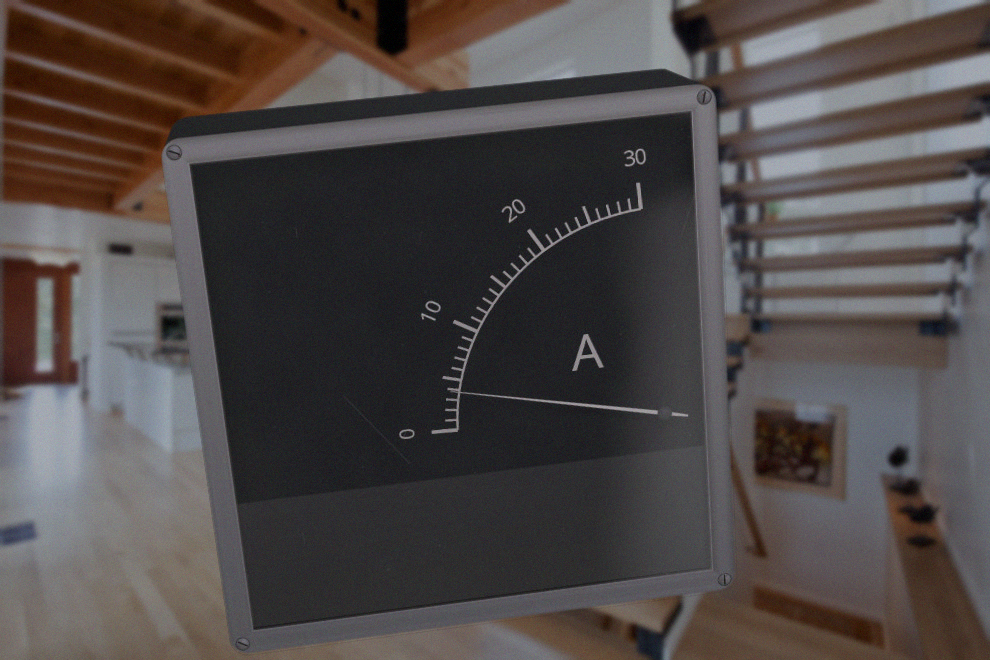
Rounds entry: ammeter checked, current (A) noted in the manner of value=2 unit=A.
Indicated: value=4 unit=A
